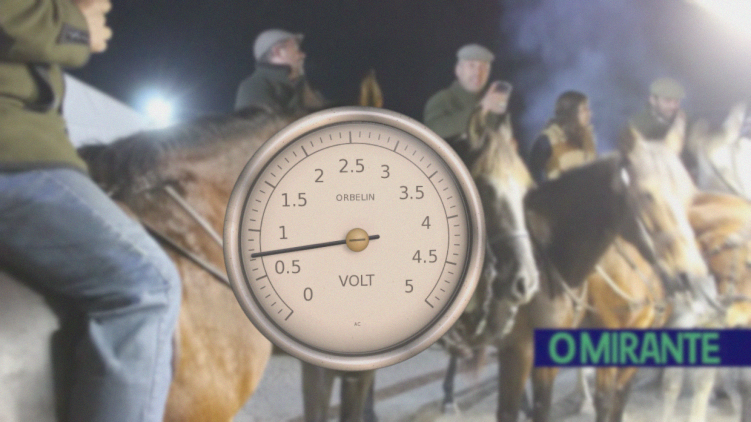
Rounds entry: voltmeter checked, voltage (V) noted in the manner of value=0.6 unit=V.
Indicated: value=0.75 unit=V
